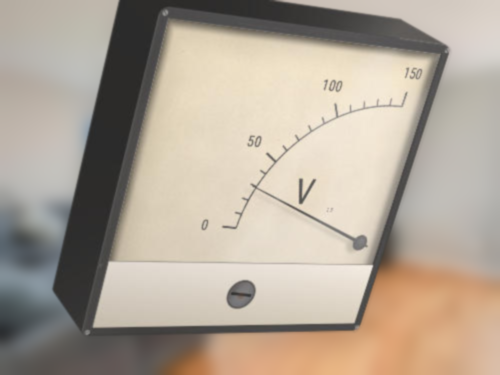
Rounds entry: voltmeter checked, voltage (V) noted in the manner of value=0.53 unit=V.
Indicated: value=30 unit=V
